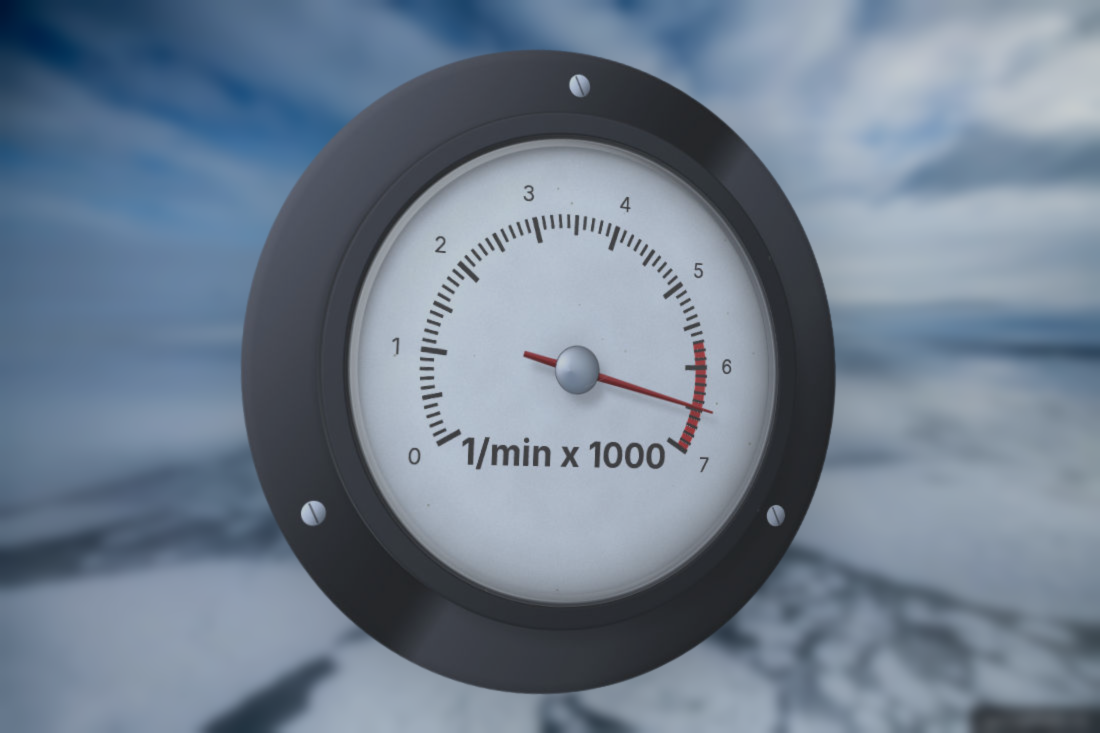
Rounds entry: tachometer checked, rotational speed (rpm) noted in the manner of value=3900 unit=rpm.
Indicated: value=6500 unit=rpm
